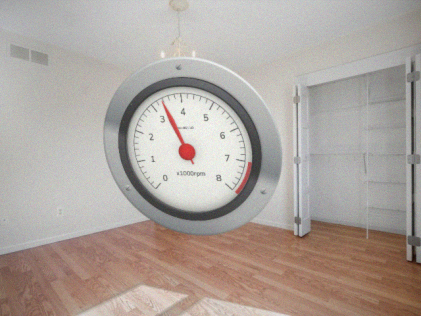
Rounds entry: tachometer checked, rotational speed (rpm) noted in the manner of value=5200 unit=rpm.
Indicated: value=3400 unit=rpm
